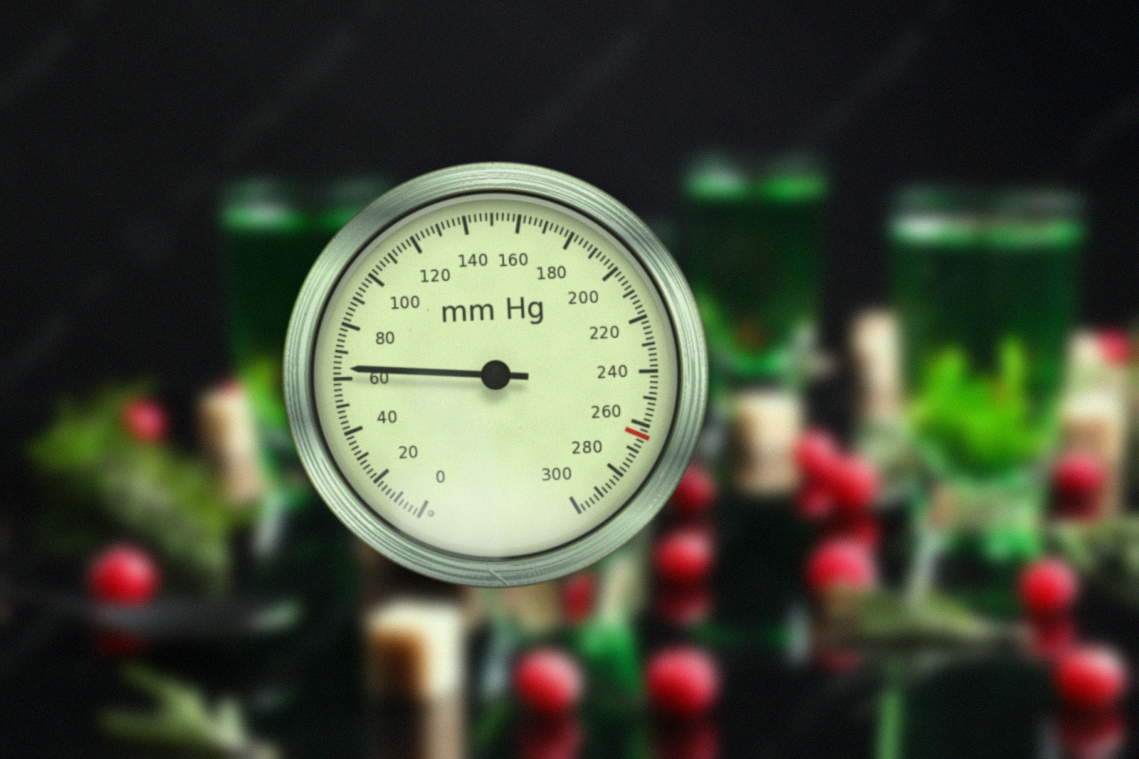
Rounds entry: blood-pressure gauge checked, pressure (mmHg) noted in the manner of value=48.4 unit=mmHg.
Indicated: value=64 unit=mmHg
